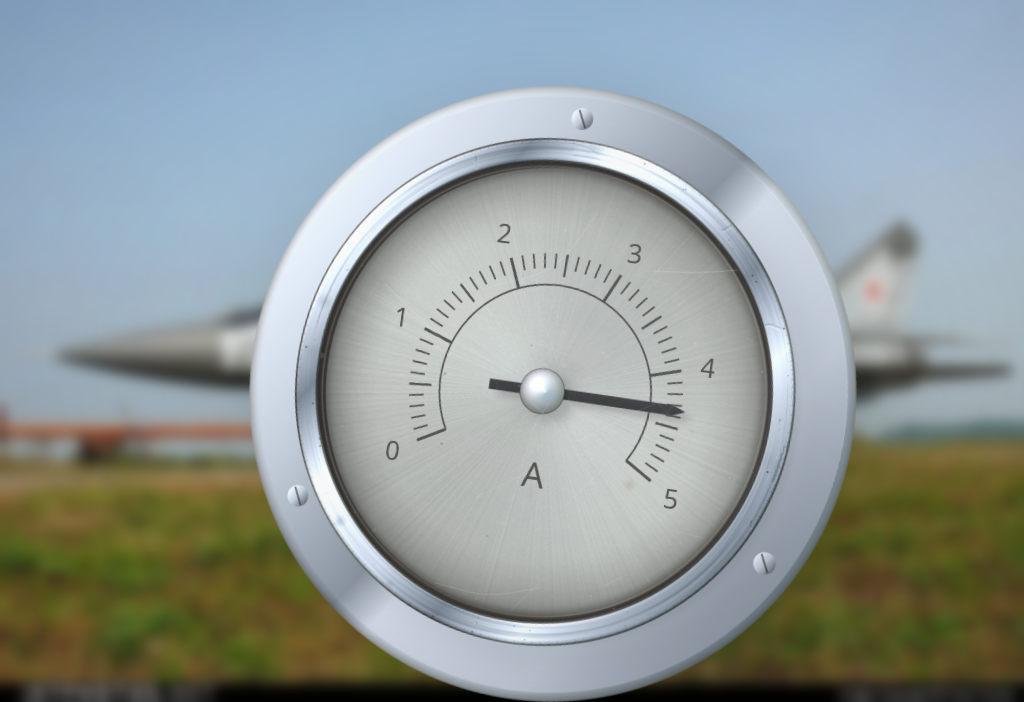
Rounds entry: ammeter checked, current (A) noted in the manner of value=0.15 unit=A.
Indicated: value=4.35 unit=A
